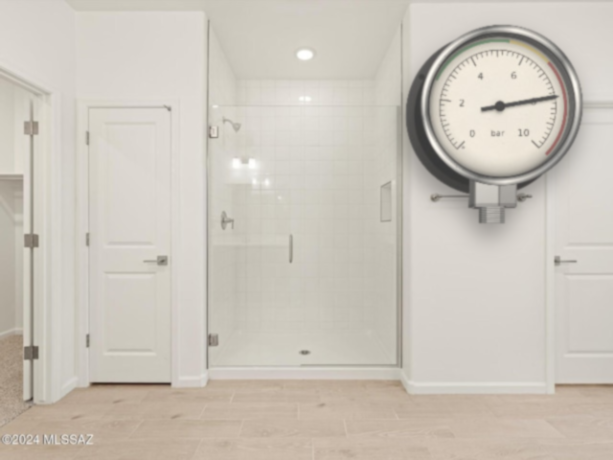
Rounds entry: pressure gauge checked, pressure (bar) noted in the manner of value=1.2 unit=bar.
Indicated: value=8 unit=bar
